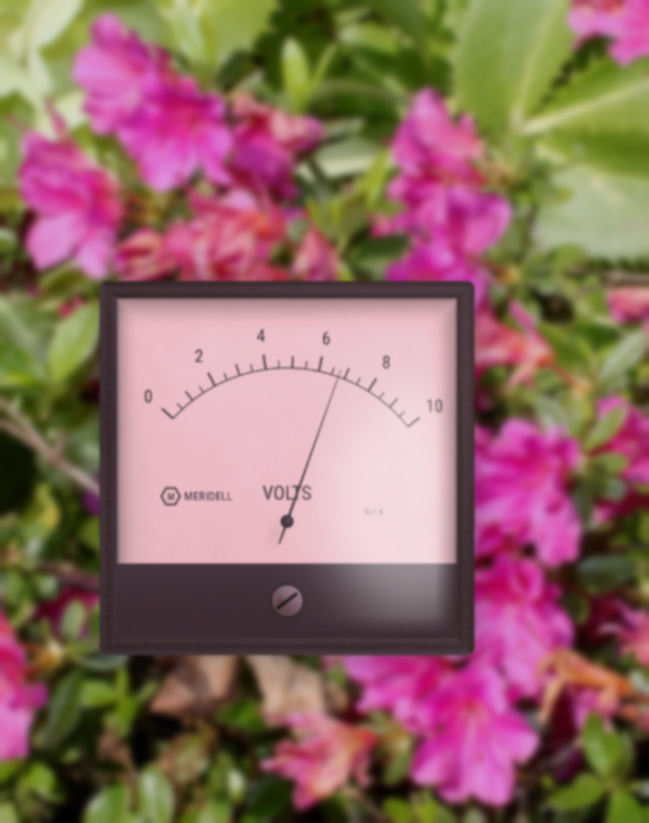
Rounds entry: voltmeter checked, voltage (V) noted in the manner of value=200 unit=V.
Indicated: value=6.75 unit=V
